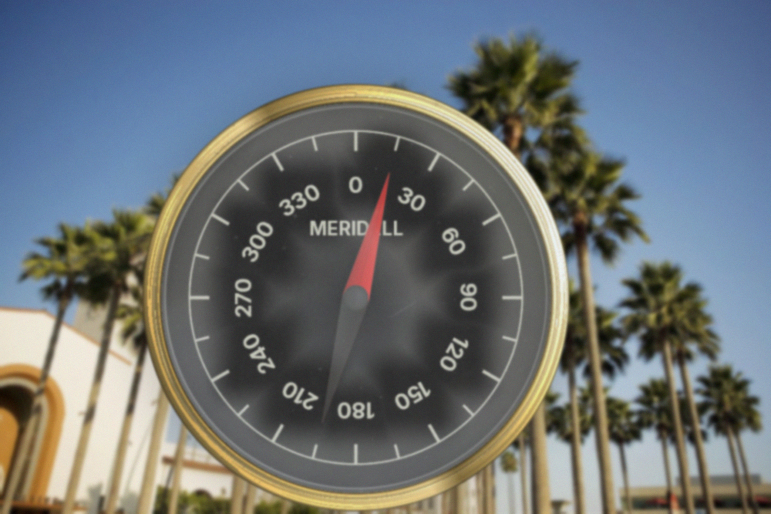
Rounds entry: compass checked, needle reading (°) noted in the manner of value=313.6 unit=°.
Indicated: value=15 unit=°
